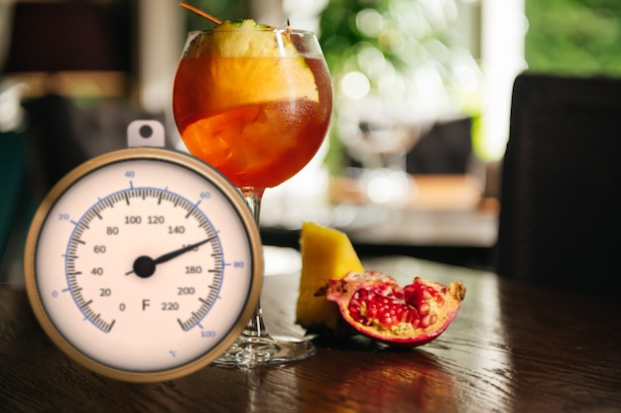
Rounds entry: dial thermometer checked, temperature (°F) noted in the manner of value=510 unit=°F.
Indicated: value=160 unit=°F
